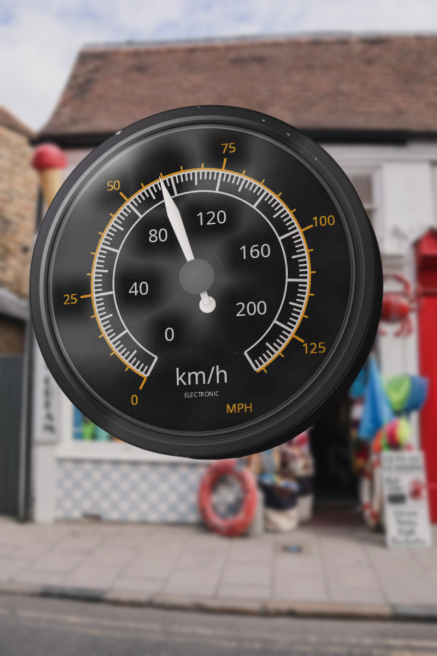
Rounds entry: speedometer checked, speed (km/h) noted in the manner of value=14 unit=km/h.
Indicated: value=96 unit=km/h
